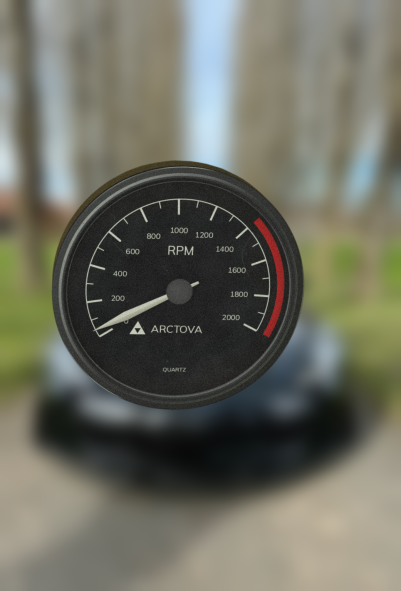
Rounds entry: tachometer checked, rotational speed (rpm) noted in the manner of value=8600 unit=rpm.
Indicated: value=50 unit=rpm
